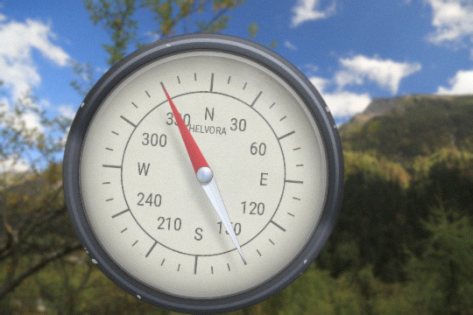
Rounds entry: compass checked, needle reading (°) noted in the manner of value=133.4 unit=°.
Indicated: value=330 unit=°
